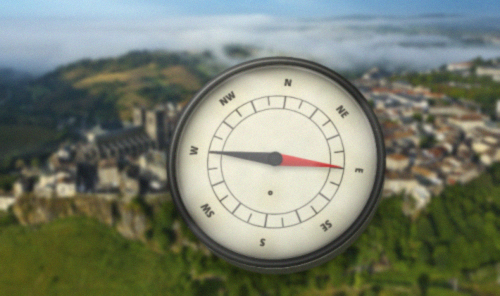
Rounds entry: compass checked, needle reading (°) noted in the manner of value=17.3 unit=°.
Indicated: value=90 unit=°
